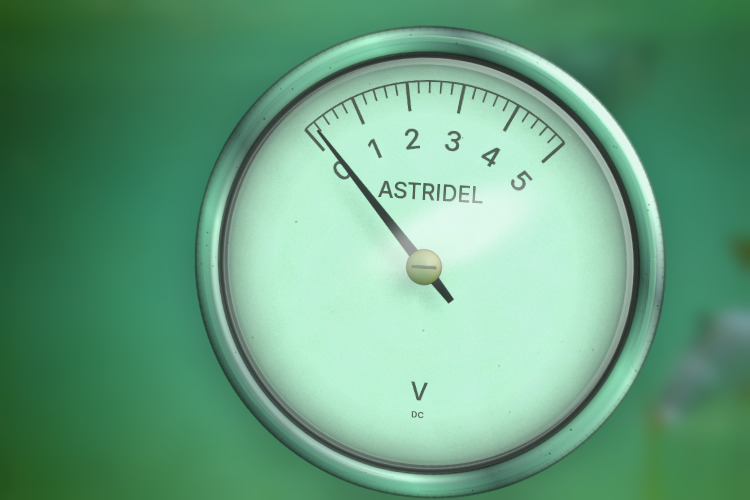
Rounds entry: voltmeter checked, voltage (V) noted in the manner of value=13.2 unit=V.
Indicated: value=0.2 unit=V
